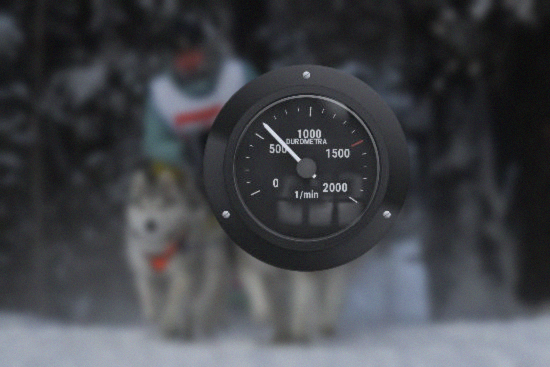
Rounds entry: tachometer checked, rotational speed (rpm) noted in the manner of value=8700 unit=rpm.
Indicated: value=600 unit=rpm
